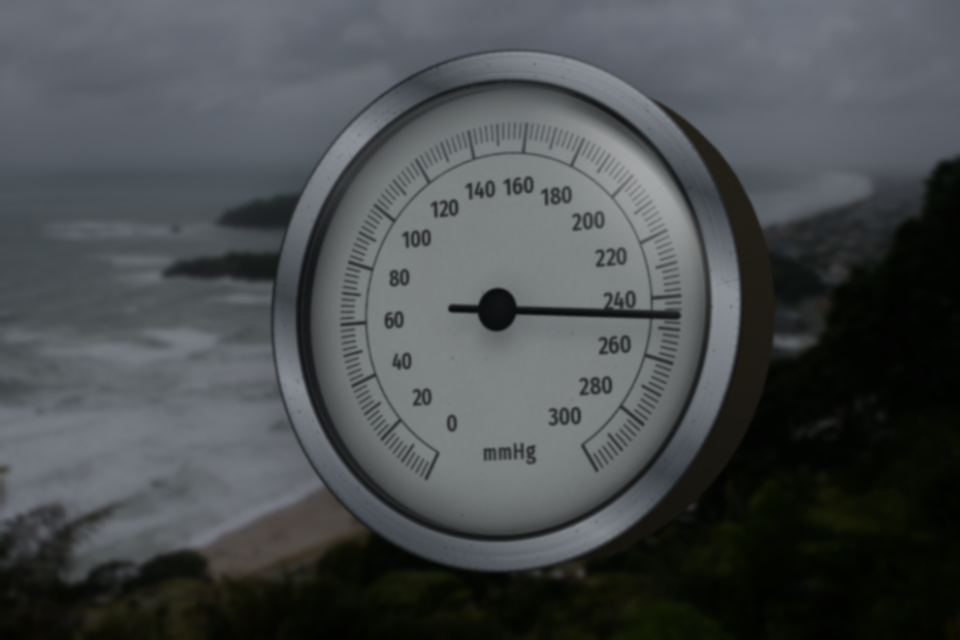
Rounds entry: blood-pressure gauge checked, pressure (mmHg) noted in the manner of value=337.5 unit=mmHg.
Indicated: value=246 unit=mmHg
